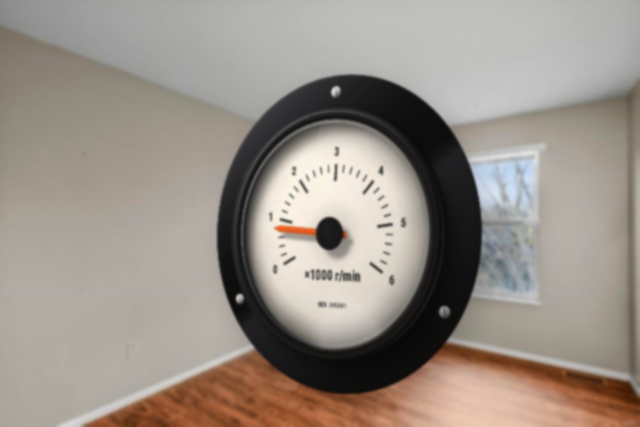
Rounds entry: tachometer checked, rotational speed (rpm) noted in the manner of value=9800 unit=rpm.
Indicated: value=800 unit=rpm
